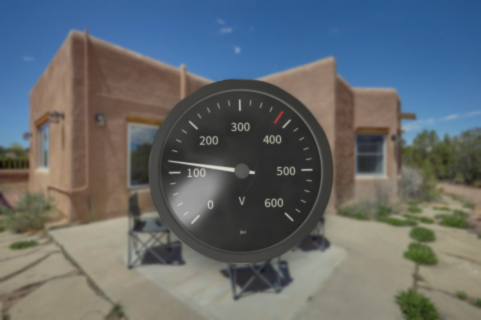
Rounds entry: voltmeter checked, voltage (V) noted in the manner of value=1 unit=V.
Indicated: value=120 unit=V
